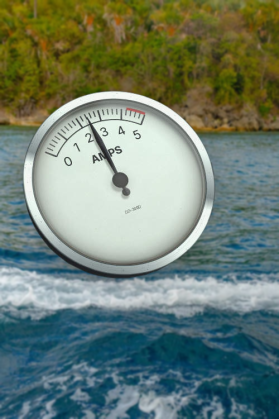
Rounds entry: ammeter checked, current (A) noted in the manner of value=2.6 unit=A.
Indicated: value=2.4 unit=A
